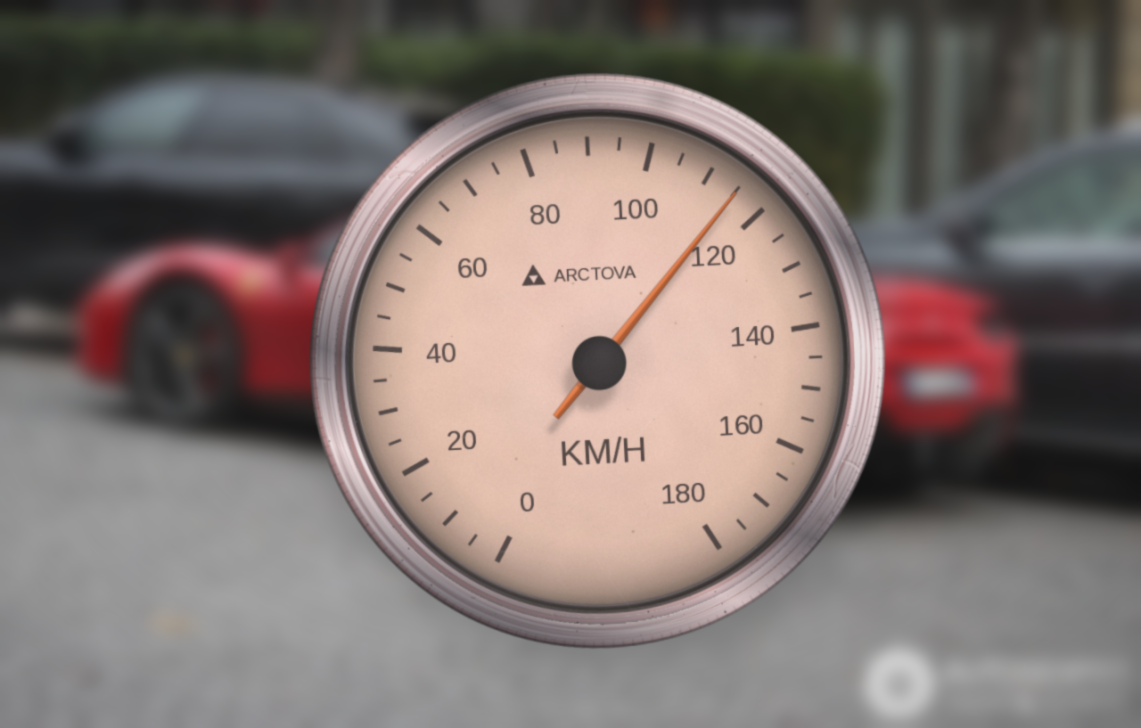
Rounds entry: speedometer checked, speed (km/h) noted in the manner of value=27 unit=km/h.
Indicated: value=115 unit=km/h
